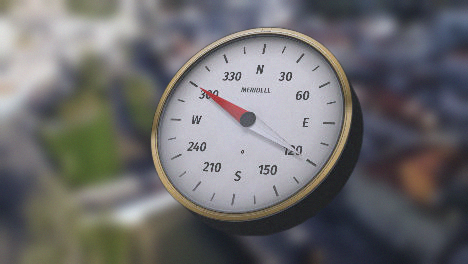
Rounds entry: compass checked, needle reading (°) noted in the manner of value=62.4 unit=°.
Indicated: value=300 unit=°
